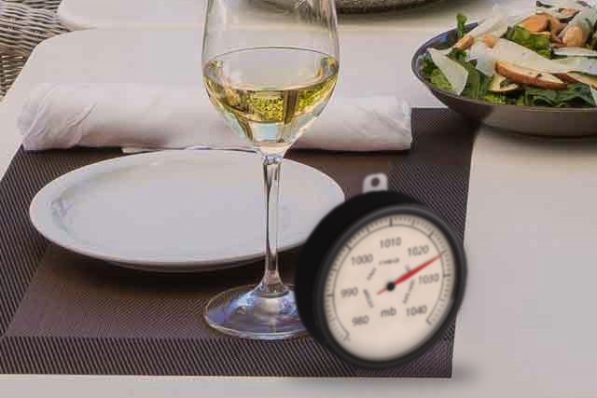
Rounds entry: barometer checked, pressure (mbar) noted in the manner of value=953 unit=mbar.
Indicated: value=1025 unit=mbar
